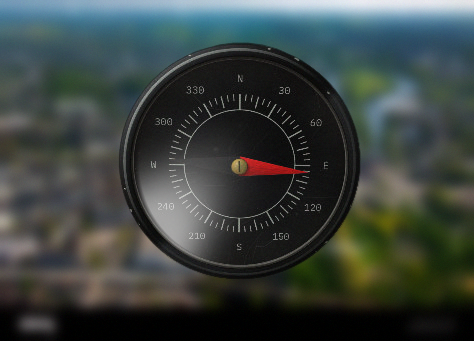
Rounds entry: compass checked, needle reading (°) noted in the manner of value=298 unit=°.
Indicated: value=95 unit=°
